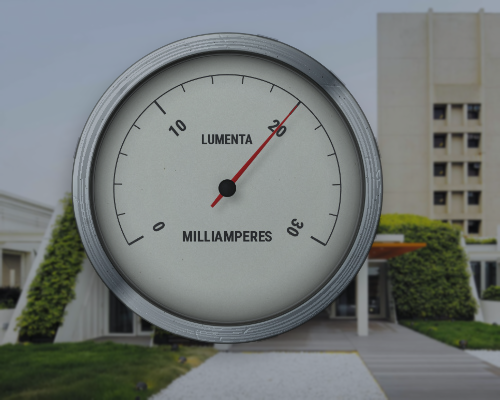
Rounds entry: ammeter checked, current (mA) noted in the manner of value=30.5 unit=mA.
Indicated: value=20 unit=mA
